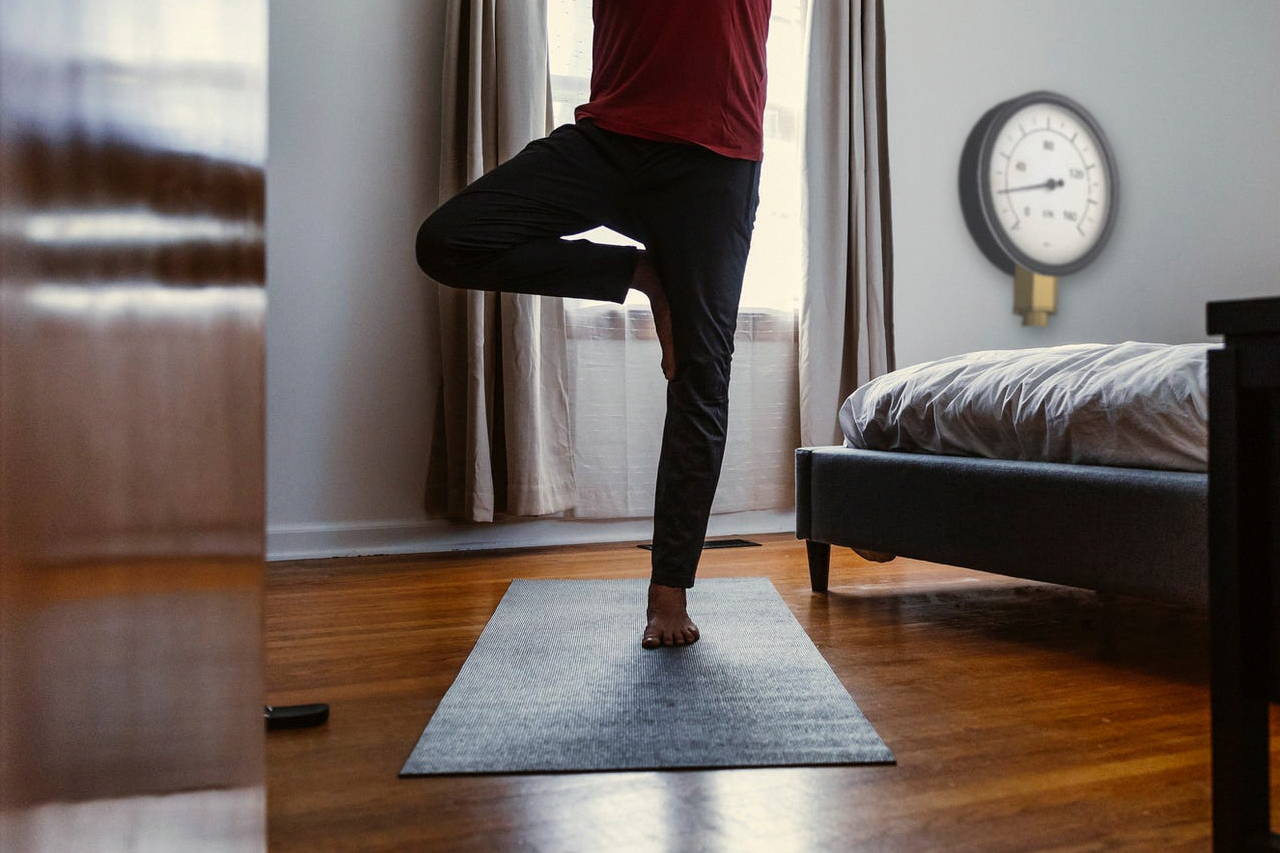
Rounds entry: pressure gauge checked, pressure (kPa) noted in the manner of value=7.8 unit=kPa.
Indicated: value=20 unit=kPa
